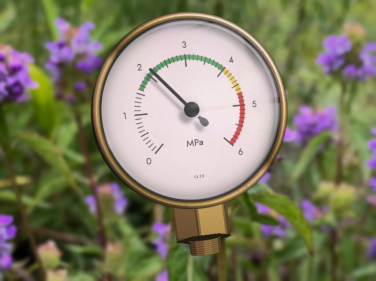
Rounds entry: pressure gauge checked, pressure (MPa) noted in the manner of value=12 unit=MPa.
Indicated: value=2.1 unit=MPa
